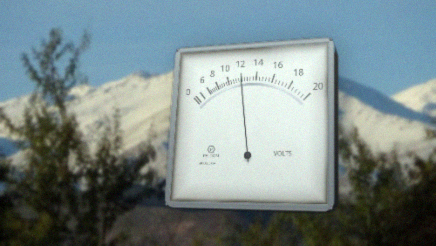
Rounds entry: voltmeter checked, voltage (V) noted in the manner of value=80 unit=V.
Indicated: value=12 unit=V
